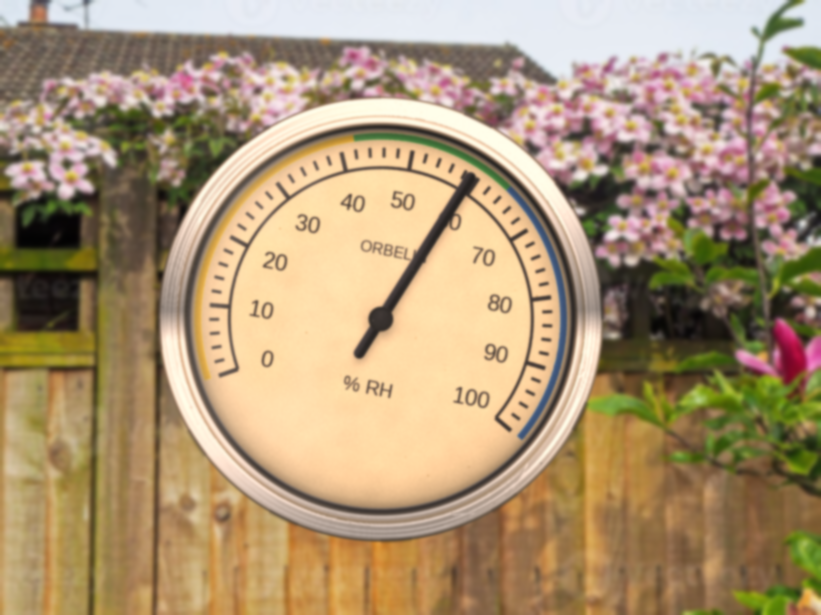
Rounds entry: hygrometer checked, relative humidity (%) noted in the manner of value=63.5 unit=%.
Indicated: value=59 unit=%
